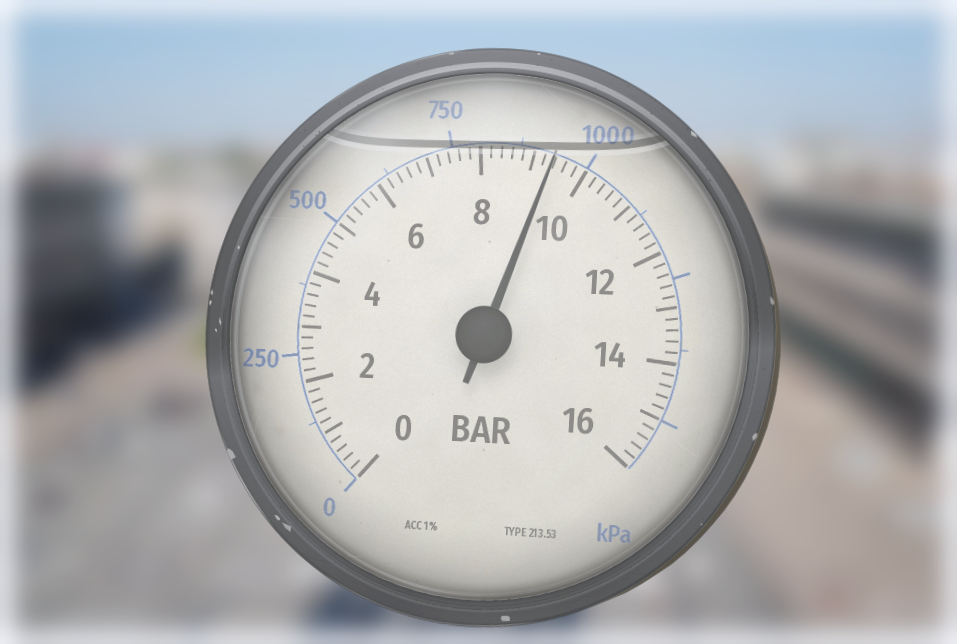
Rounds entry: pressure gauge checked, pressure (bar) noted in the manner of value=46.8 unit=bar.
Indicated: value=9.4 unit=bar
